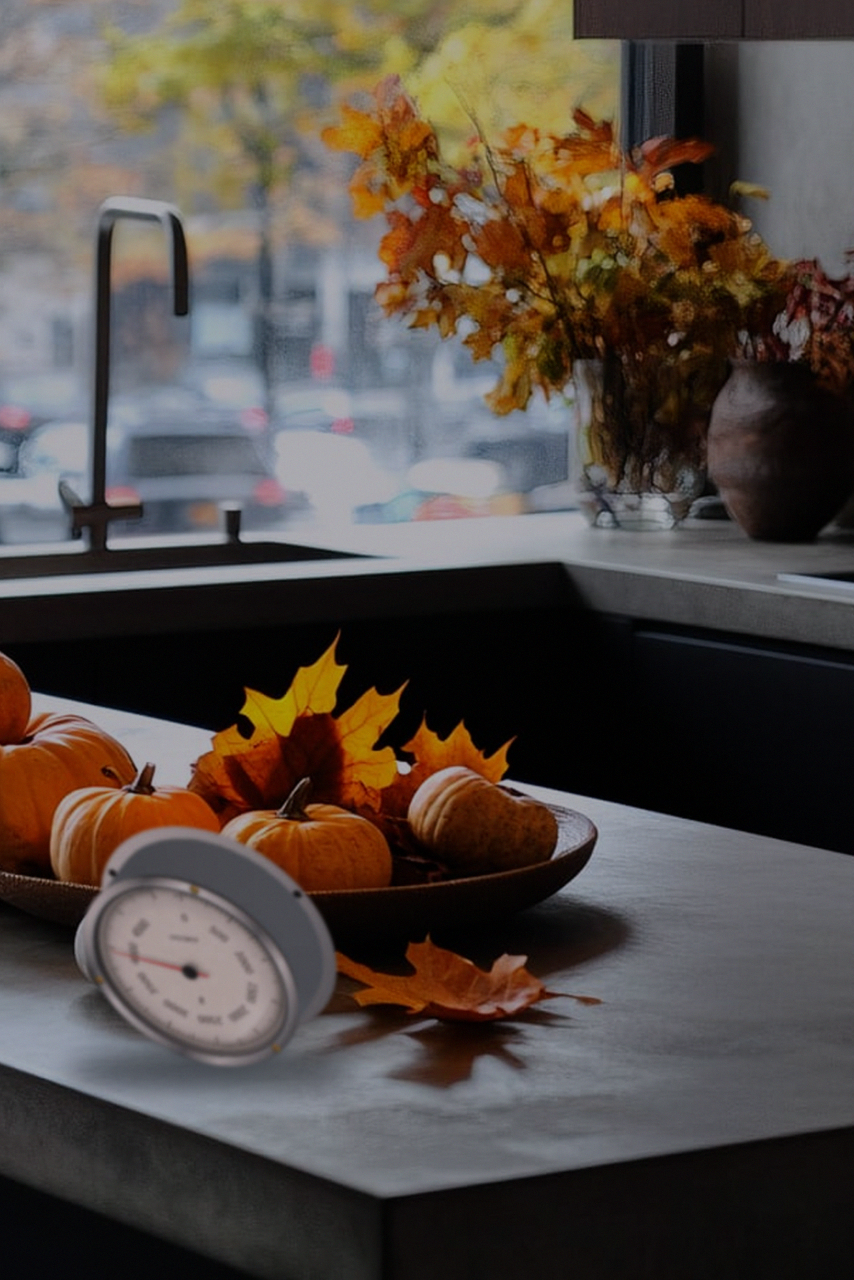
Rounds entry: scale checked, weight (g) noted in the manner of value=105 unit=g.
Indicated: value=4000 unit=g
